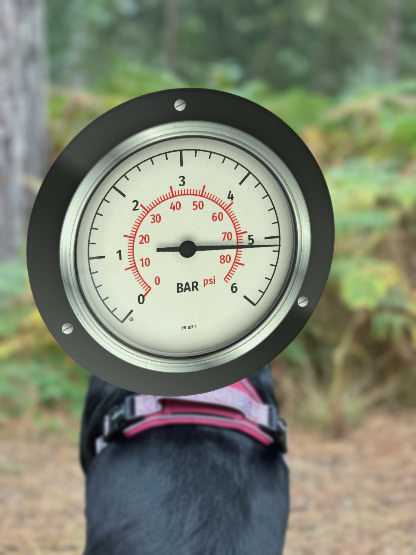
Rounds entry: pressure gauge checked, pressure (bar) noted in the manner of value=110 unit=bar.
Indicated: value=5.1 unit=bar
